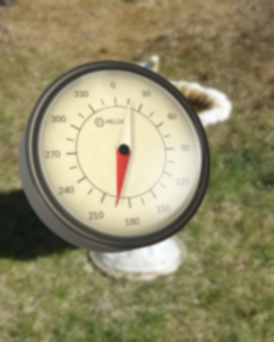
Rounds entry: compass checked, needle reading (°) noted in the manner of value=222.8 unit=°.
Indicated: value=195 unit=°
